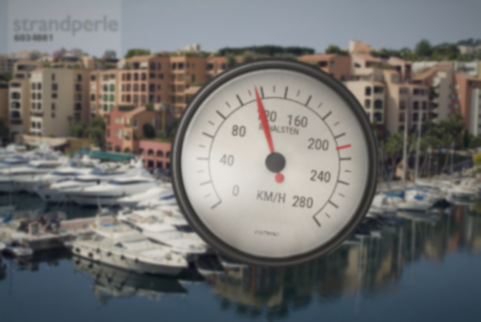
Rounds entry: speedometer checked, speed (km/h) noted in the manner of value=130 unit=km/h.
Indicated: value=115 unit=km/h
